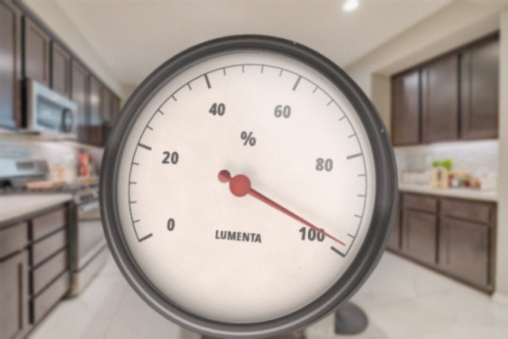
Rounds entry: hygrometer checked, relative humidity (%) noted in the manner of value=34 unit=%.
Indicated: value=98 unit=%
